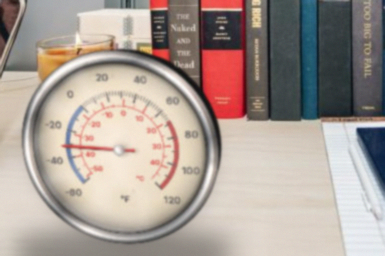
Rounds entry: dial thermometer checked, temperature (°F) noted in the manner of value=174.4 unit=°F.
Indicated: value=-30 unit=°F
